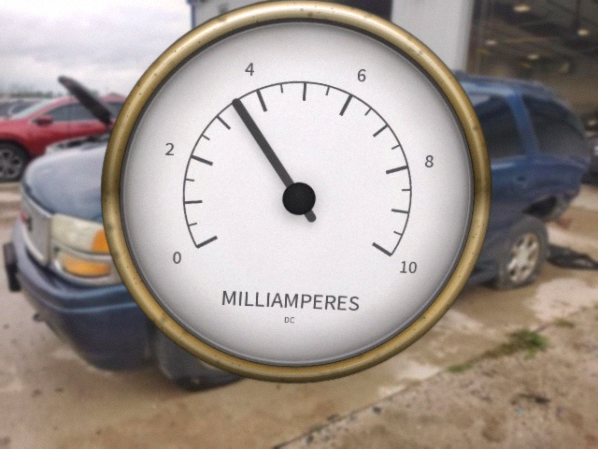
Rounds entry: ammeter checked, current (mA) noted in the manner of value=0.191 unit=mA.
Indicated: value=3.5 unit=mA
